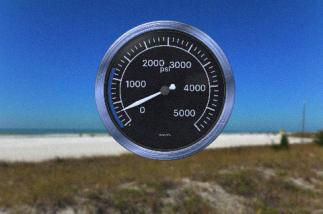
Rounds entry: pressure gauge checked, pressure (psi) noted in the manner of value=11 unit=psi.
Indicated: value=300 unit=psi
